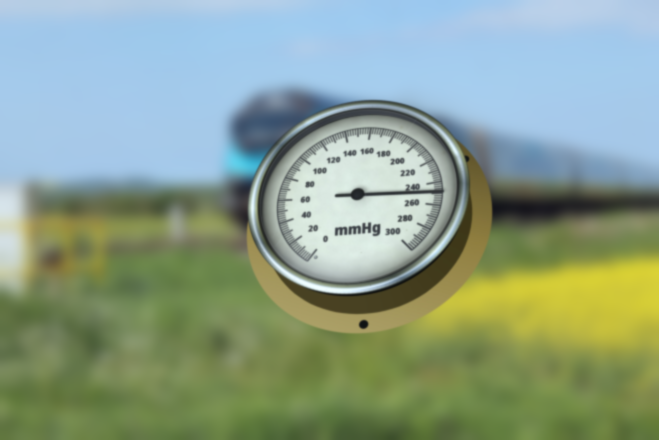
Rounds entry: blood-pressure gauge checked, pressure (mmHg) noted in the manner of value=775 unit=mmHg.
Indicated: value=250 unit=mmHg
